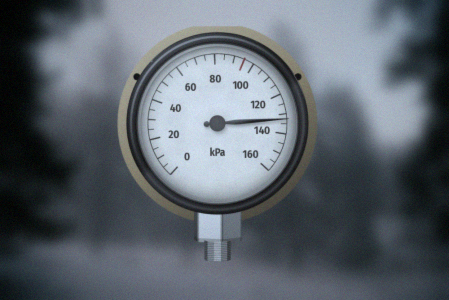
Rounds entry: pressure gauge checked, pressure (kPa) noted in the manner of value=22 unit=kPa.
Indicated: value=132.5 unit=kPa
